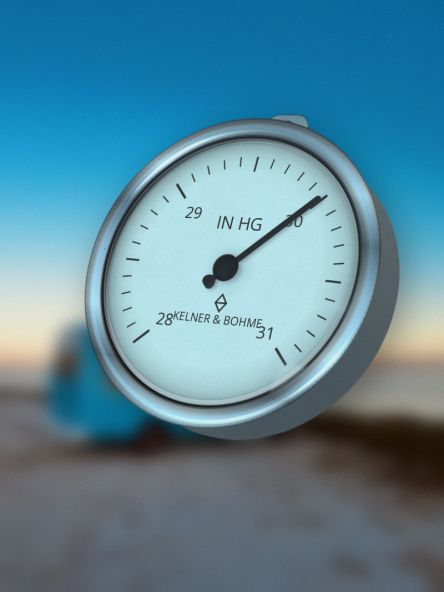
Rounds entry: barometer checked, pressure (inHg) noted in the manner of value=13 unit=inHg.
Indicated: value=30 unit=inHg
